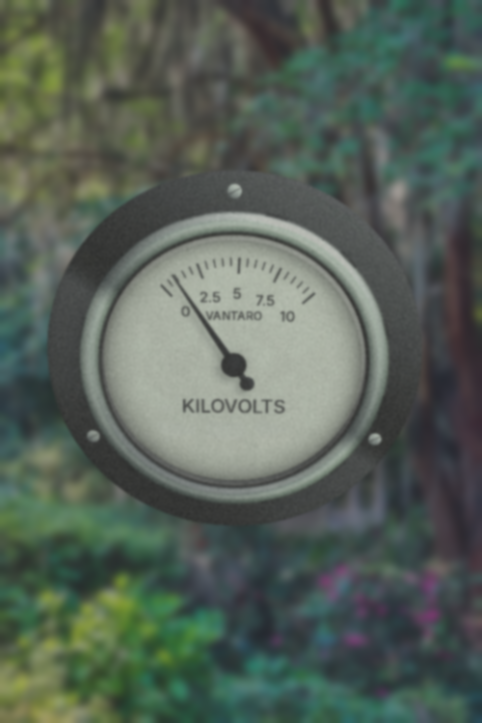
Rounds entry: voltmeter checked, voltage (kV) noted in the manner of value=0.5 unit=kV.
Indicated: value=1 unit=kV
